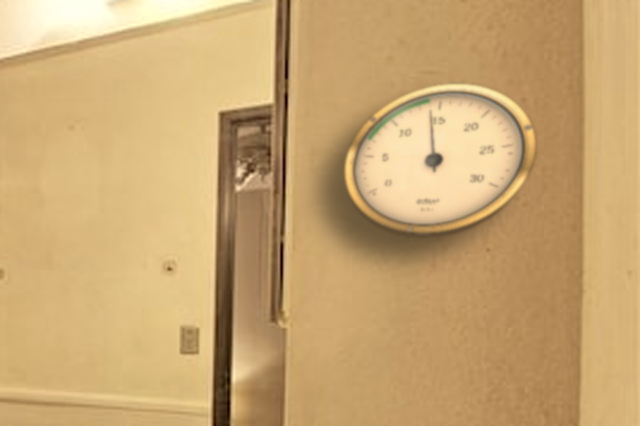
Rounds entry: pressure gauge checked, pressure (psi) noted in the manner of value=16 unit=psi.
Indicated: value=14 unit=psi
